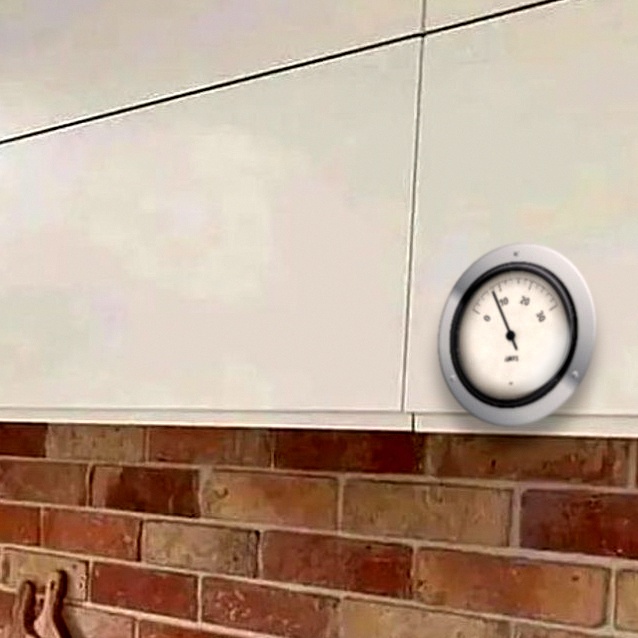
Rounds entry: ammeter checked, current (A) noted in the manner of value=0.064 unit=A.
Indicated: value=8 unit=A
